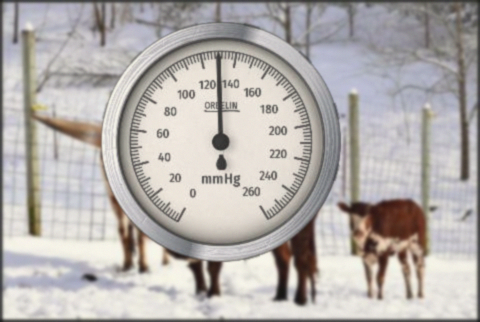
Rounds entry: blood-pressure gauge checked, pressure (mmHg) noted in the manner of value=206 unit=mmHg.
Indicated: value=130 unit=mmHg
